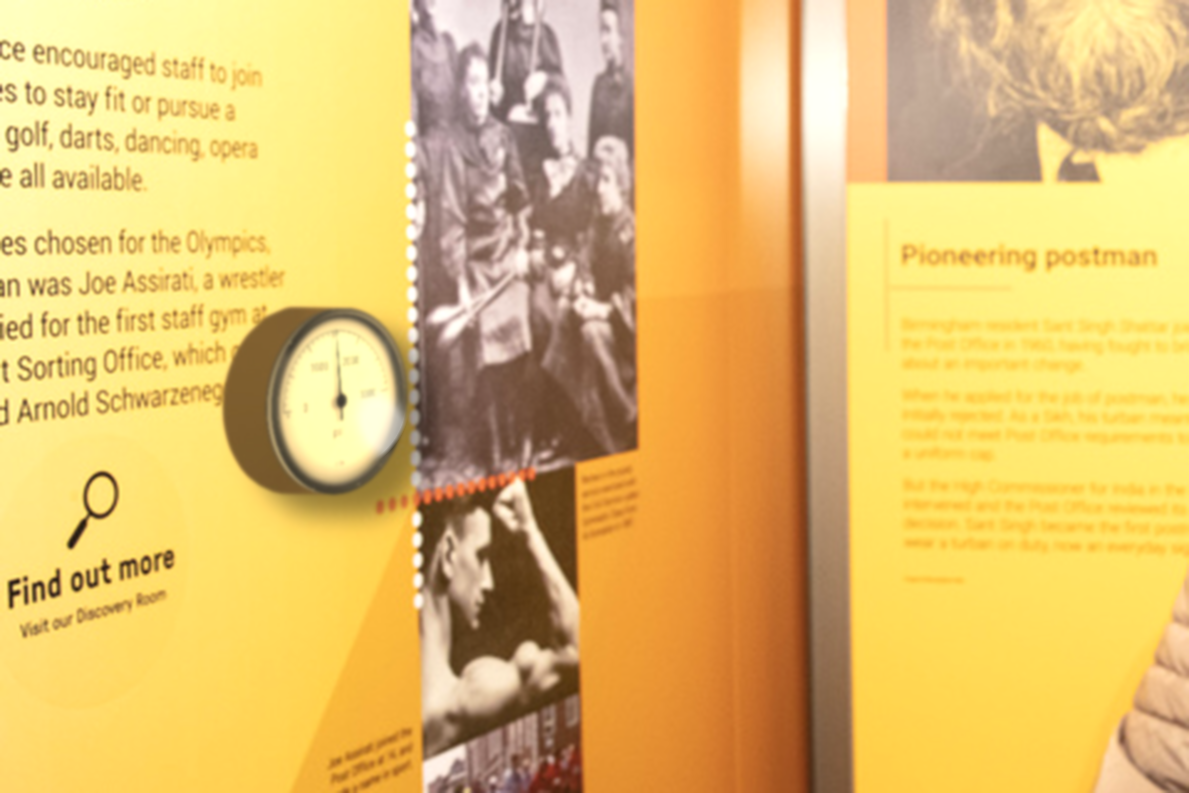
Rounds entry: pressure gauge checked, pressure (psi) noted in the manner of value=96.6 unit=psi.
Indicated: value=1500 unit=psi
